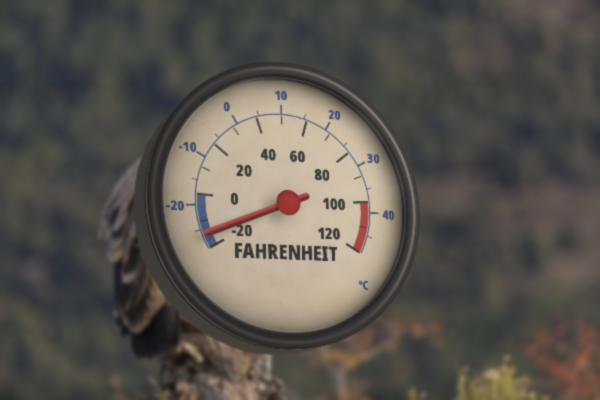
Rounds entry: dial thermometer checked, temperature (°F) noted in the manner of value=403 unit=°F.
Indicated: value=-15 unit=°F
